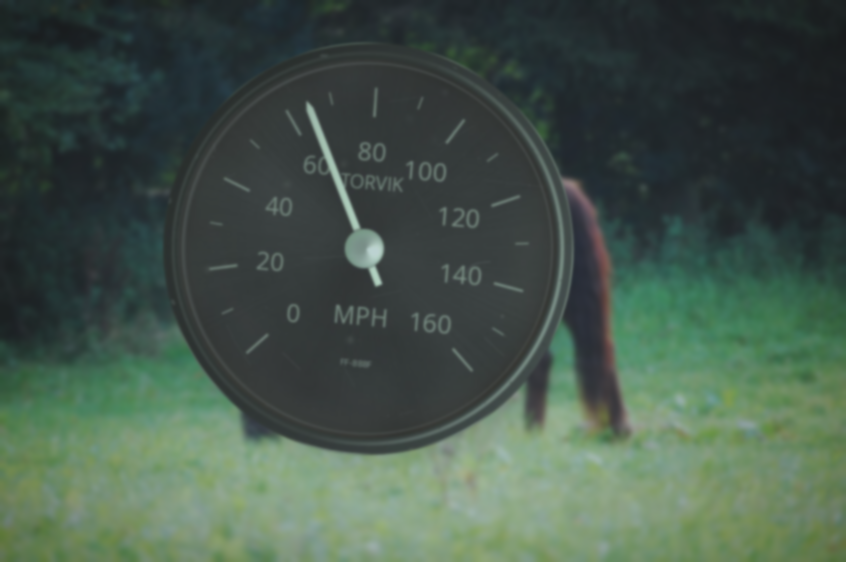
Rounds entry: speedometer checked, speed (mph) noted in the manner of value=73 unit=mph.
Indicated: value=65 unit=mph
